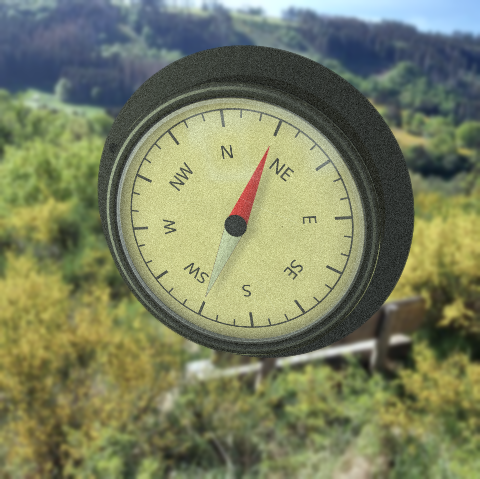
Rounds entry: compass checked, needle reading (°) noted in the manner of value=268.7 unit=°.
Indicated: value=30 unit=°
